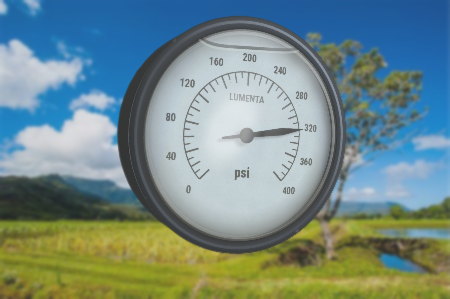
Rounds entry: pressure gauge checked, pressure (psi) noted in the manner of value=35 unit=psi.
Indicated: value=320 unit=psi
